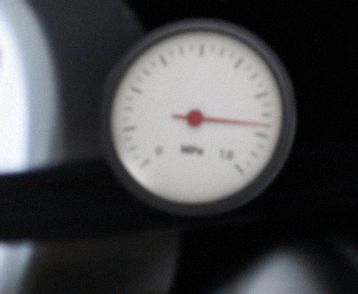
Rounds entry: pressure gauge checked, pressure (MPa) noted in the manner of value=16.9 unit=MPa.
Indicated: value=1.35 unit=MPa
